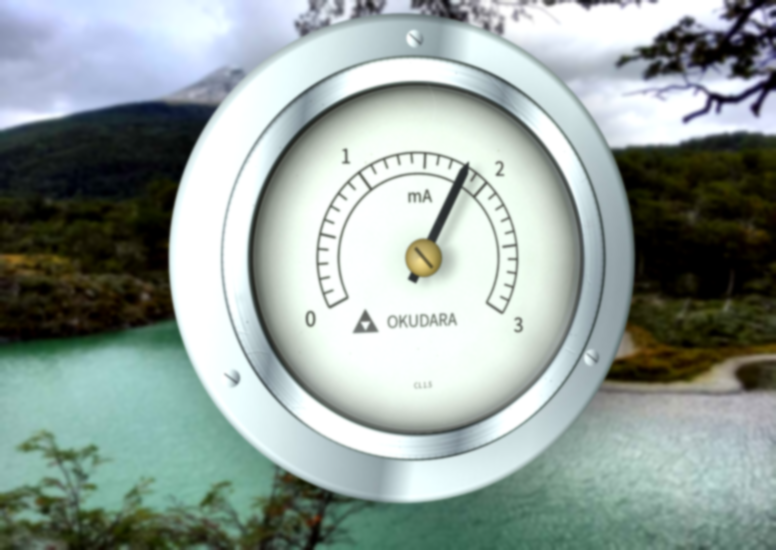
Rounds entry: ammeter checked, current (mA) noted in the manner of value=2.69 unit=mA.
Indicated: value=1.8 unit=mA
